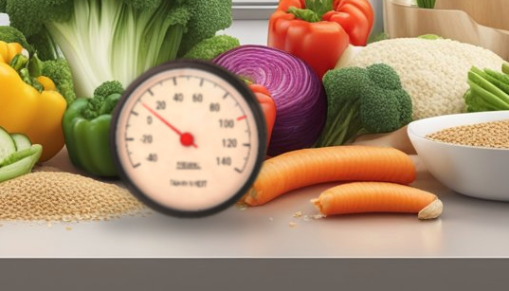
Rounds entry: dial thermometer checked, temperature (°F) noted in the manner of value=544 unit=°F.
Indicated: value=10 unit=°F
